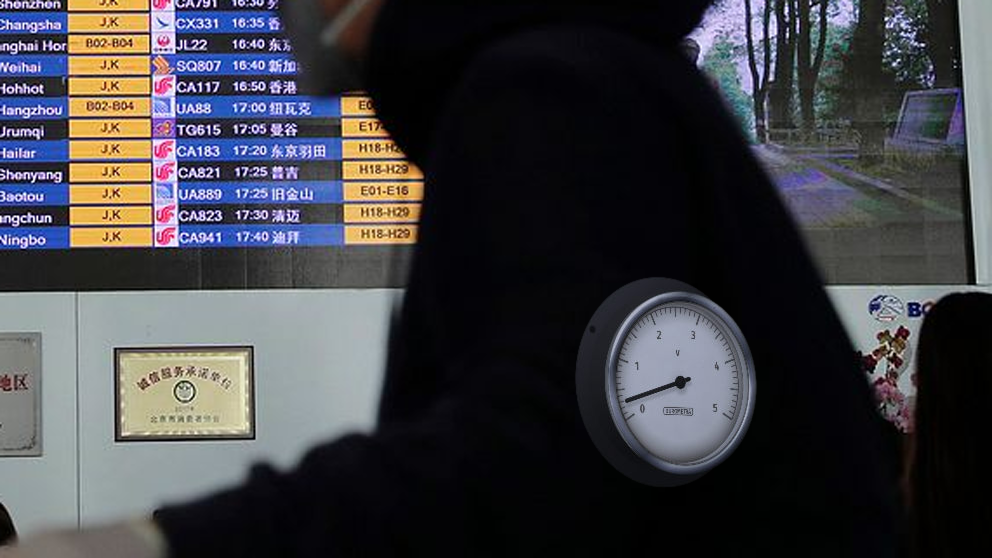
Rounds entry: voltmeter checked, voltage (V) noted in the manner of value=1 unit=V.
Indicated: value=0.3 unit=V
